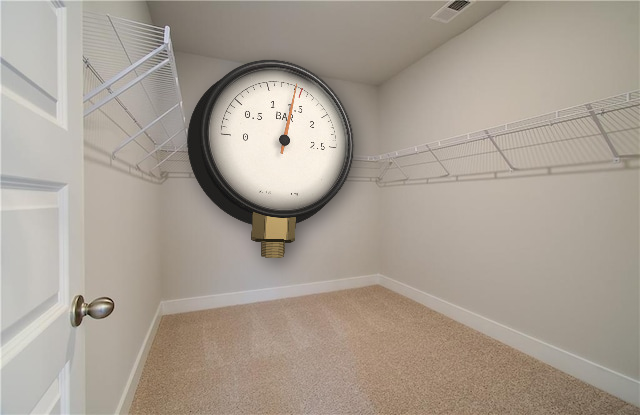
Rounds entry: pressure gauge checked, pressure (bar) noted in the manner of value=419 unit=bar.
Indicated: value=1.4 unit=bar
